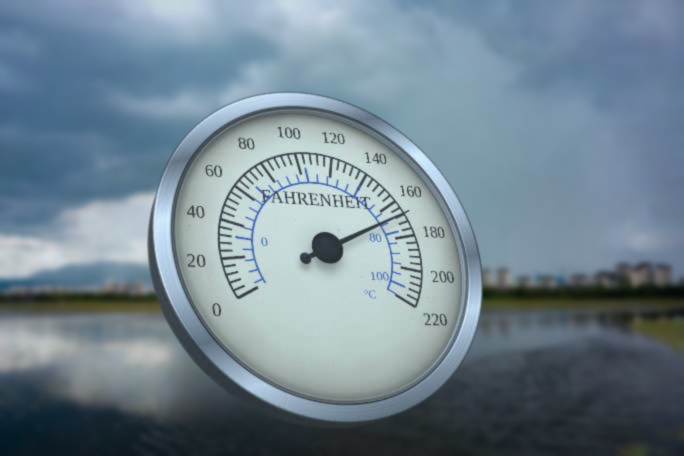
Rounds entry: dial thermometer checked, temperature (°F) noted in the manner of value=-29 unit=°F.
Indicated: value=168 unit=°F
